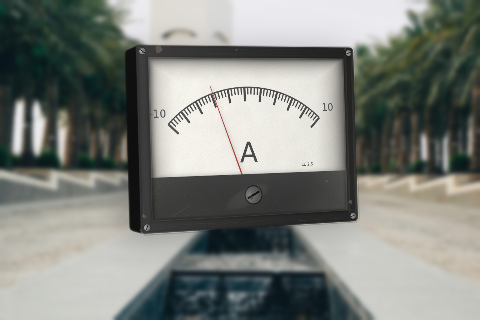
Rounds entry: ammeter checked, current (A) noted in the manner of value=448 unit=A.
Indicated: value=-4 unit=A
